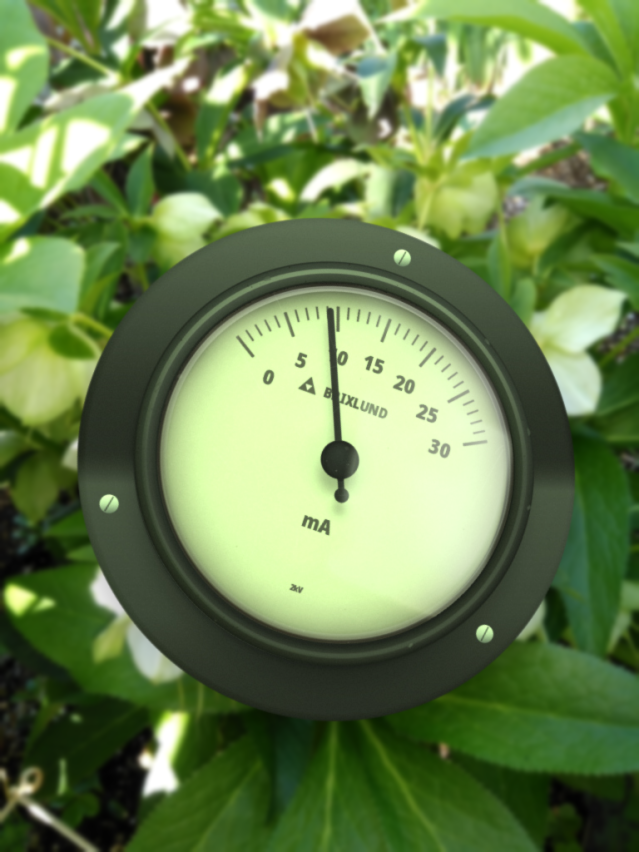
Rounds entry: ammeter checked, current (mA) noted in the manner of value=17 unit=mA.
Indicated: value=9 unit=mA
